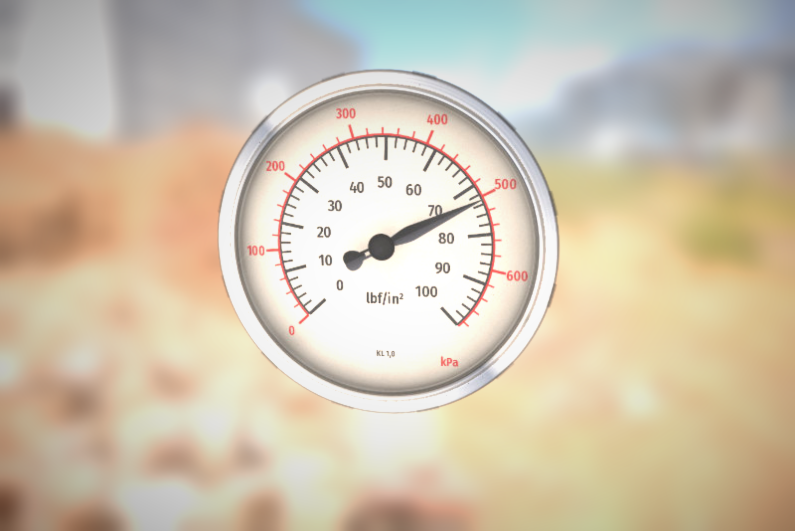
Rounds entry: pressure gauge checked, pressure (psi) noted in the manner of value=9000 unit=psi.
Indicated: value=73 unit=psi
